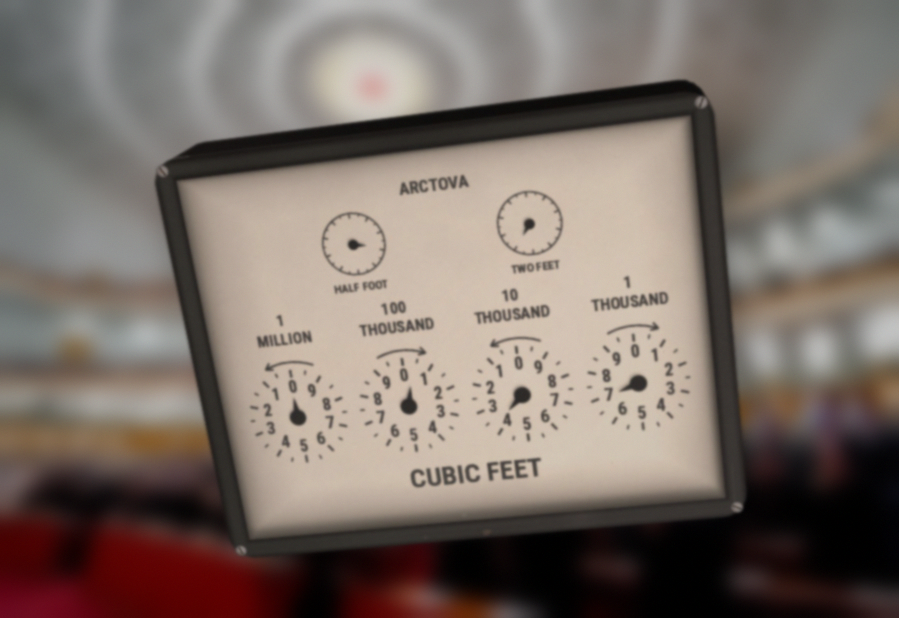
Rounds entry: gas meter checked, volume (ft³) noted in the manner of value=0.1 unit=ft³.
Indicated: value=3700 unit=ft³
